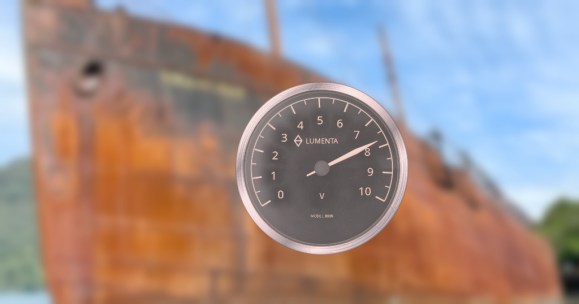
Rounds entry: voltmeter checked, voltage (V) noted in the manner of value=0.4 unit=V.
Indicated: value=7.75 unit=V
